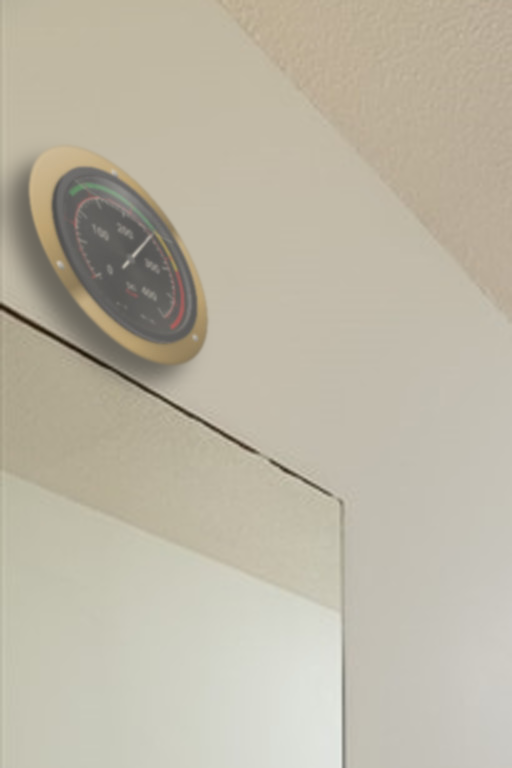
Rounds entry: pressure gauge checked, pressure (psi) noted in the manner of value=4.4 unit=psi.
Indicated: value=250 unit=psi
